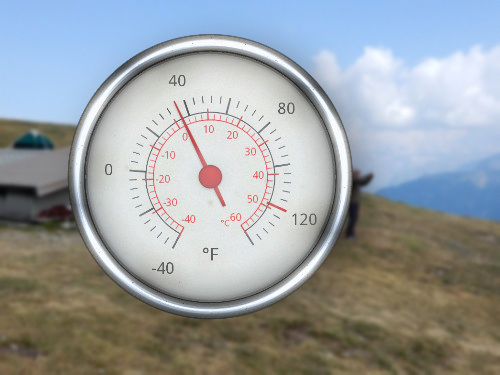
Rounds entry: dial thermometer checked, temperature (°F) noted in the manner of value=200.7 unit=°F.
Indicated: value=36 unit=°F
